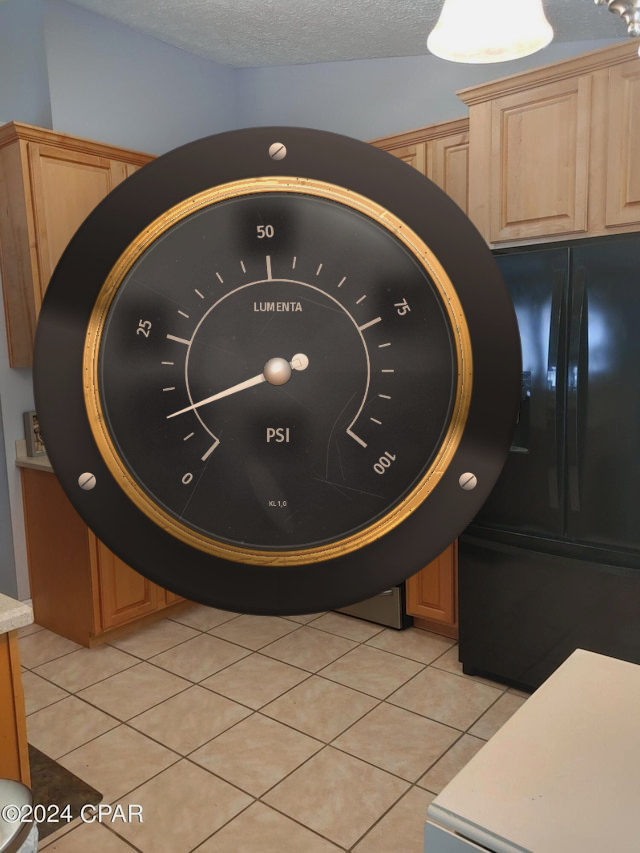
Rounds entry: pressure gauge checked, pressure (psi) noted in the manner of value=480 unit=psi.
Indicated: value=10 unit=psi
